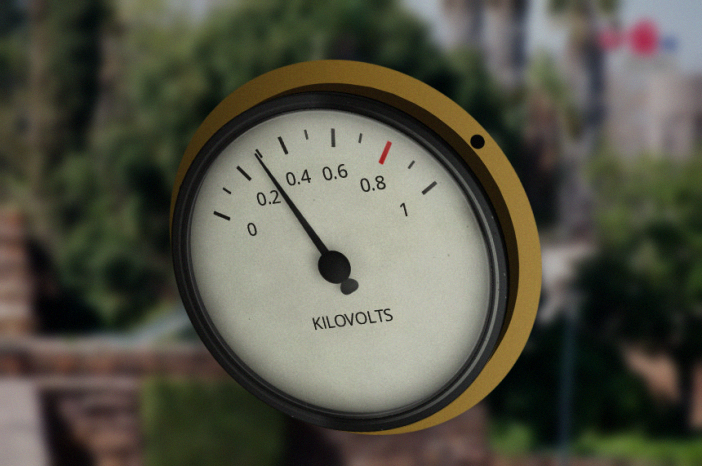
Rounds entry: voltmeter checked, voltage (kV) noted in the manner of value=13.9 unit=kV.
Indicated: value=0.3 unit=kV
